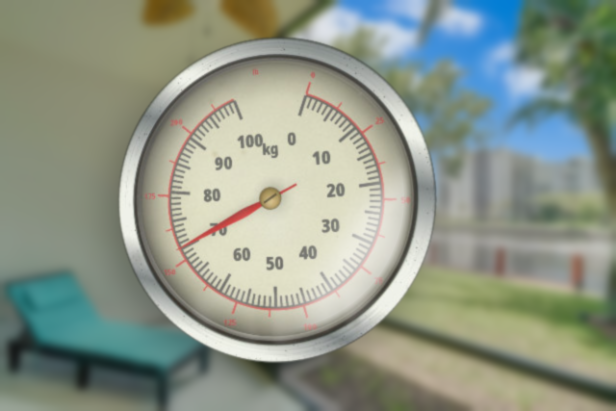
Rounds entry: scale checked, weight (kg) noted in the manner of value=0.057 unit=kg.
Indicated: value=70 unit=kg
